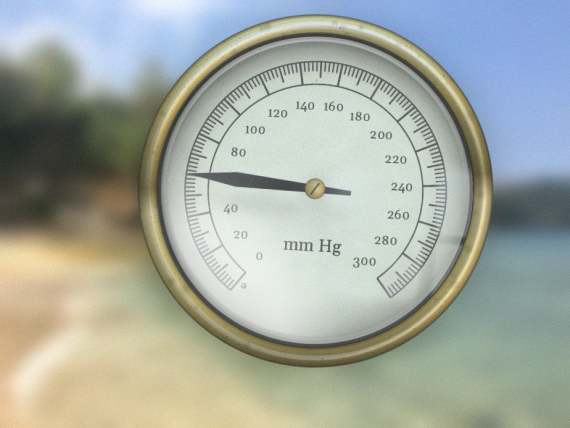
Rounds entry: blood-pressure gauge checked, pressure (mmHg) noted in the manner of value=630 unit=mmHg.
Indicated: value=60 unit=mmHg
